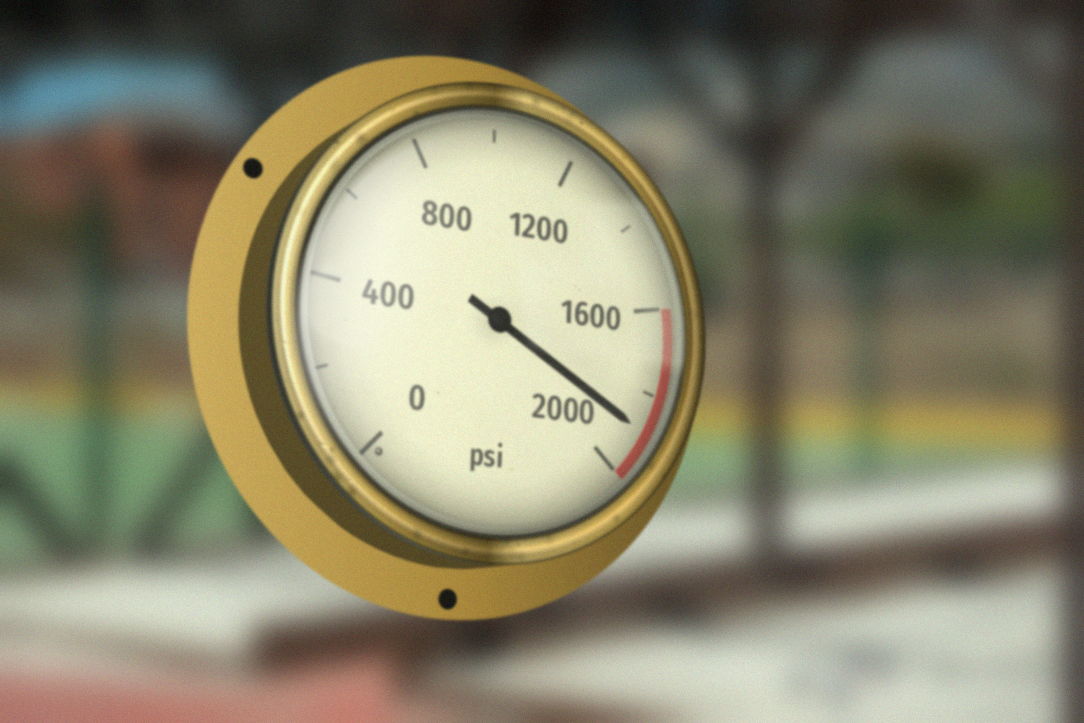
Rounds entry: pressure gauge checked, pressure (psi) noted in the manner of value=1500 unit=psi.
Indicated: value=1900 unit=psi
